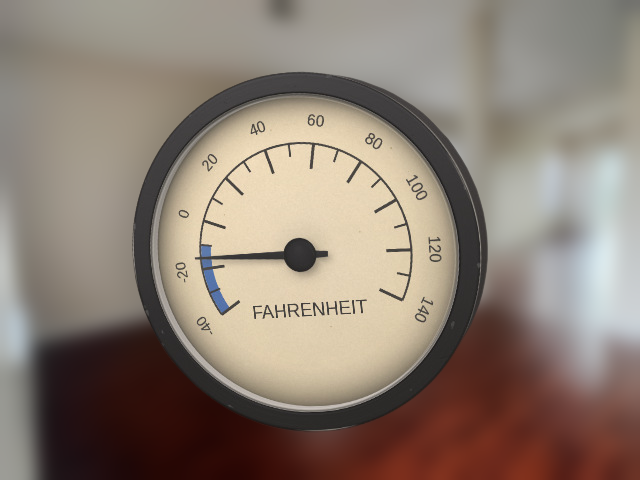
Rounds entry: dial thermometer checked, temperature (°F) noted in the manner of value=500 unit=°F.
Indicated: value=-15 unit=°F
